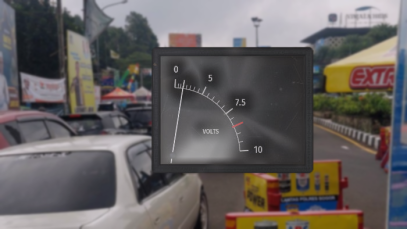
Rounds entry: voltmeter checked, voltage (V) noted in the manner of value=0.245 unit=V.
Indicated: value=2.5 unit=V
